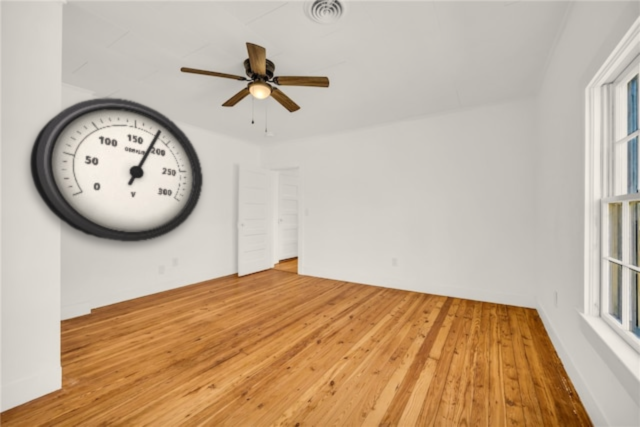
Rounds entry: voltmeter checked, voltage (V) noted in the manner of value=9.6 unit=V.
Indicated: value=180 unit=V
